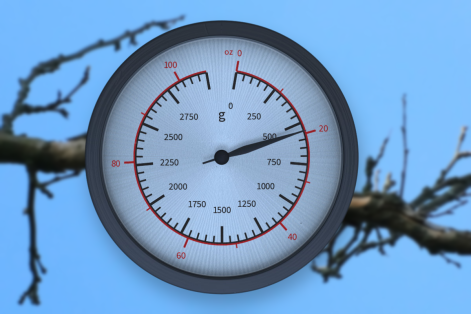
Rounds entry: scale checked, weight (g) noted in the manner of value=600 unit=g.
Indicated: value=550 unit=g
